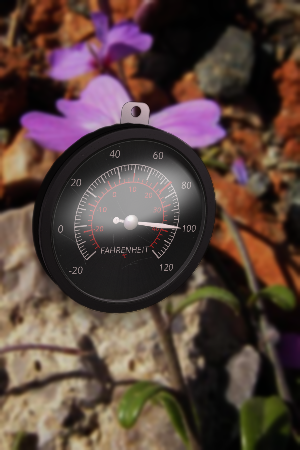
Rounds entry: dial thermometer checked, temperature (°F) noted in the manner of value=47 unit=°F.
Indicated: value=100 unit=°F
